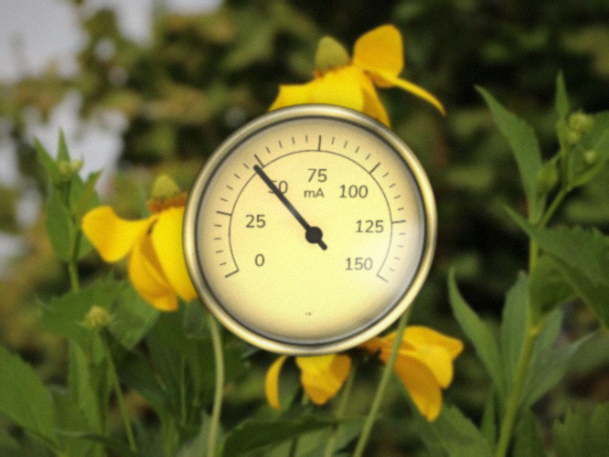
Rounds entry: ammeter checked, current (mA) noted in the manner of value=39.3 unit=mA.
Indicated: value=47.5 unit=mA
